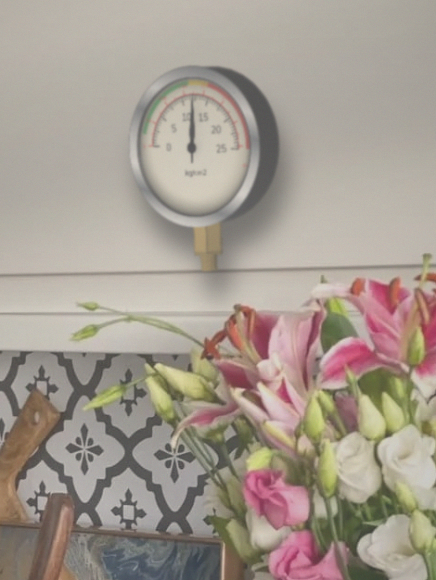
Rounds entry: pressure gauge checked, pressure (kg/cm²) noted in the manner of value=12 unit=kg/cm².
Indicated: value=12.5 unit=kg/cm²
